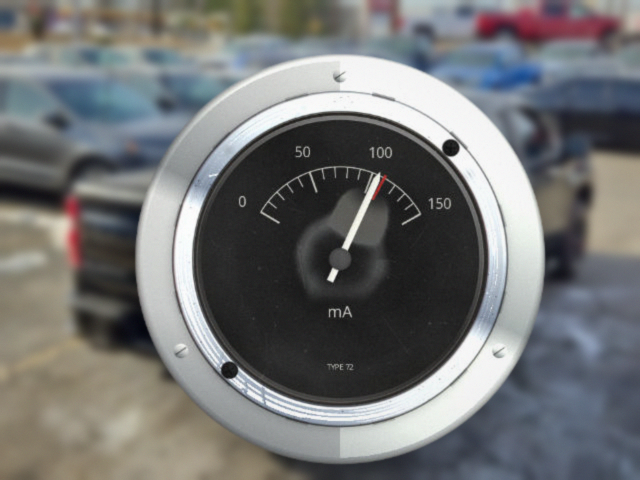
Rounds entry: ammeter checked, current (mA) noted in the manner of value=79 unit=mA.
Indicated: value=105 unit=mA
